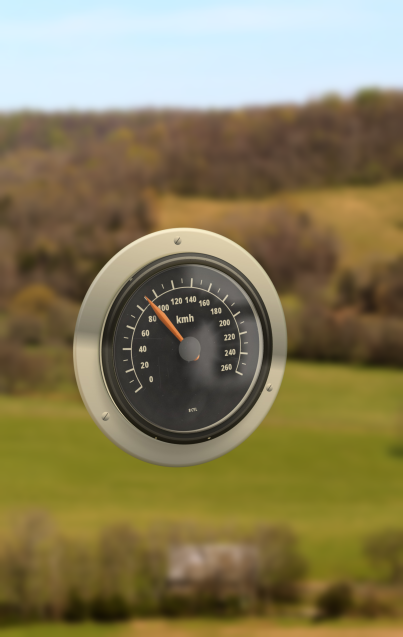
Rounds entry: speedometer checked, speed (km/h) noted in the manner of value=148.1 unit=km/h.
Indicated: value=90 unit=km/h
